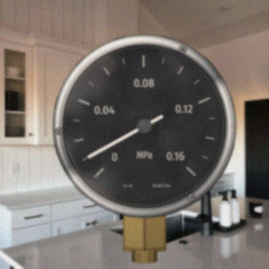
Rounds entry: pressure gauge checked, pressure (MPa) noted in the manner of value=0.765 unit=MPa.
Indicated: value=0.01 unit=MPa
